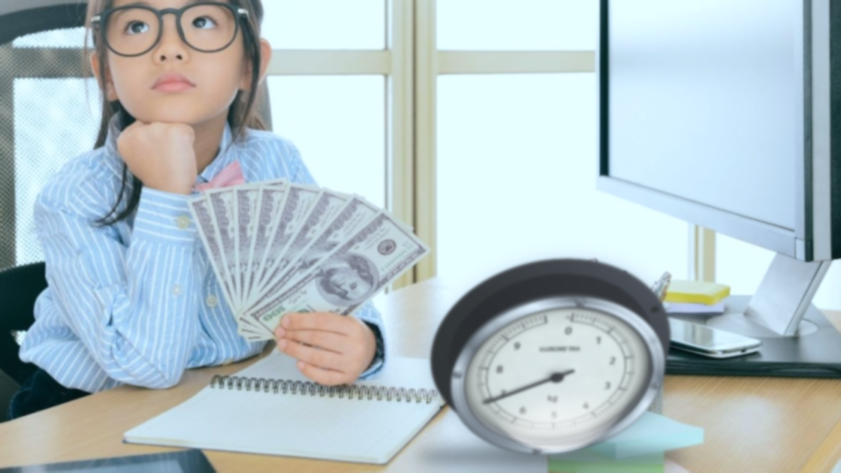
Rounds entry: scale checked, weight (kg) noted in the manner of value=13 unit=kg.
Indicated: value=7 unit=kg
